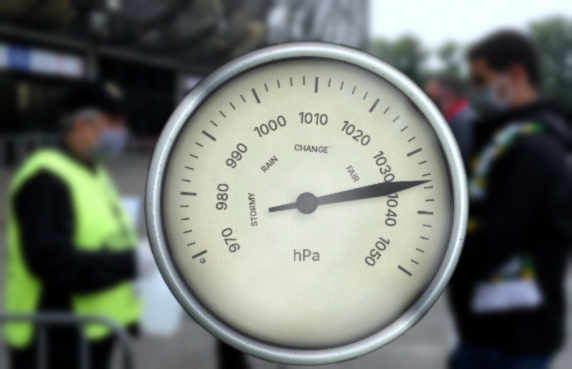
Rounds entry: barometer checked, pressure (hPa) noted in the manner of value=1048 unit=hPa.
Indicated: value=1035 unit=hPa
